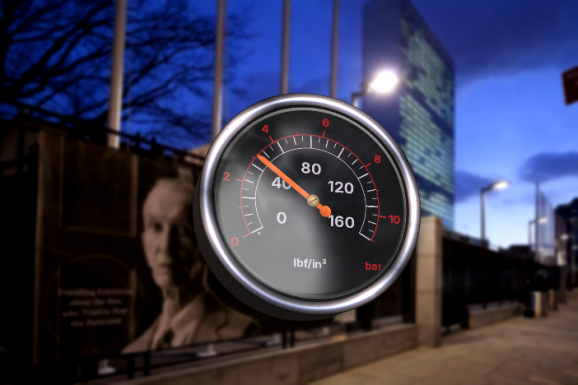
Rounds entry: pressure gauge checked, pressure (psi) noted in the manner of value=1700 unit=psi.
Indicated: value=45 unit=psi
